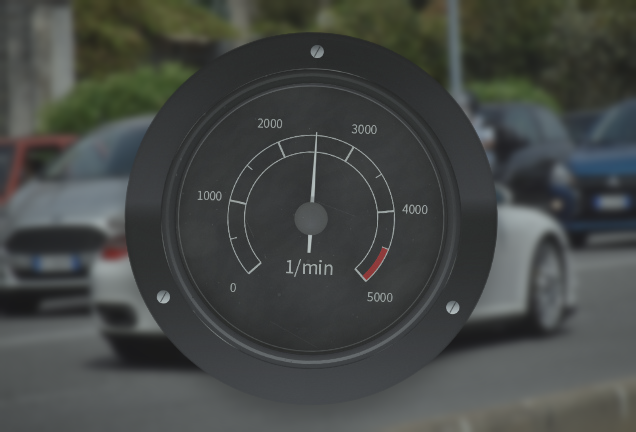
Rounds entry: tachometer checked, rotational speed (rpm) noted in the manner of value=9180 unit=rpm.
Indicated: value=2500 unit=rpm
